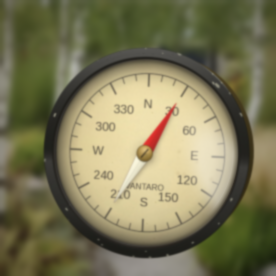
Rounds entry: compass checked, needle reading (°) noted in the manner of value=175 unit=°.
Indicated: value=30 unit=°
